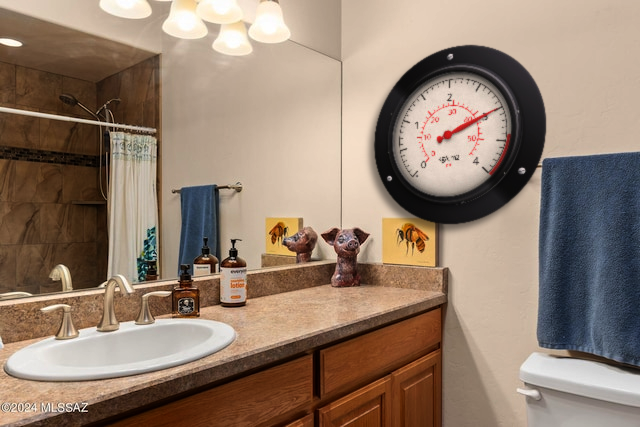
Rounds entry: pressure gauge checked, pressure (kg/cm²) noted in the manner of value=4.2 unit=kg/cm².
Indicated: value=3 unit=kg/cm²
